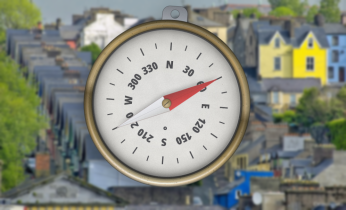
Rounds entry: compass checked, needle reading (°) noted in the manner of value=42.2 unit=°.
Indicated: value=60 unit=°
